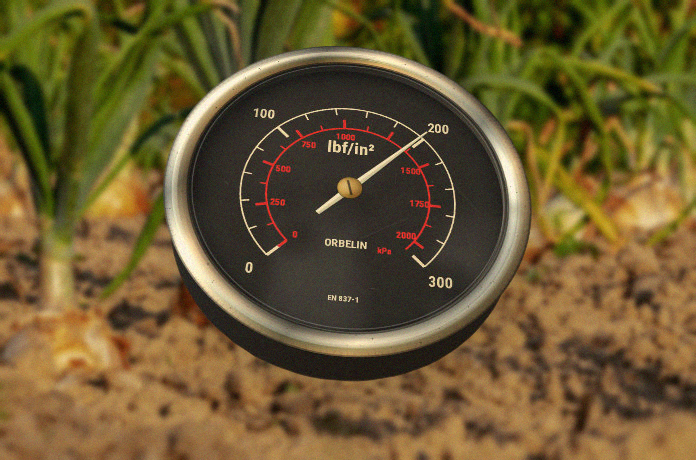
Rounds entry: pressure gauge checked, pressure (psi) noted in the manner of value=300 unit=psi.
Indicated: value=200 unit=psi
